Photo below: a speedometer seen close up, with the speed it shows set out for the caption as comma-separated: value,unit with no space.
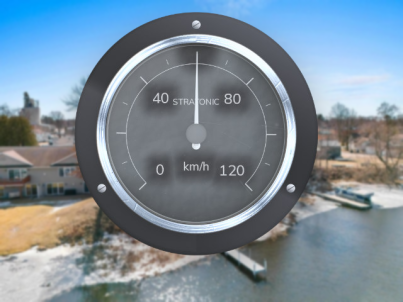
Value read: 60,km/h
